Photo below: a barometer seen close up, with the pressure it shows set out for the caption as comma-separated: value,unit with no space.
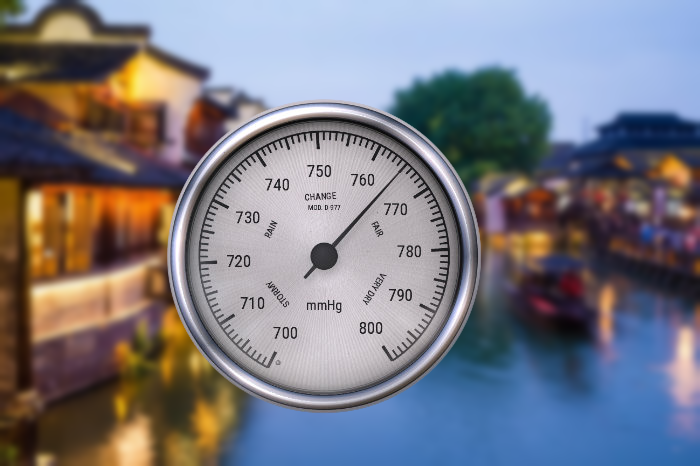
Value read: 765,mmHg
